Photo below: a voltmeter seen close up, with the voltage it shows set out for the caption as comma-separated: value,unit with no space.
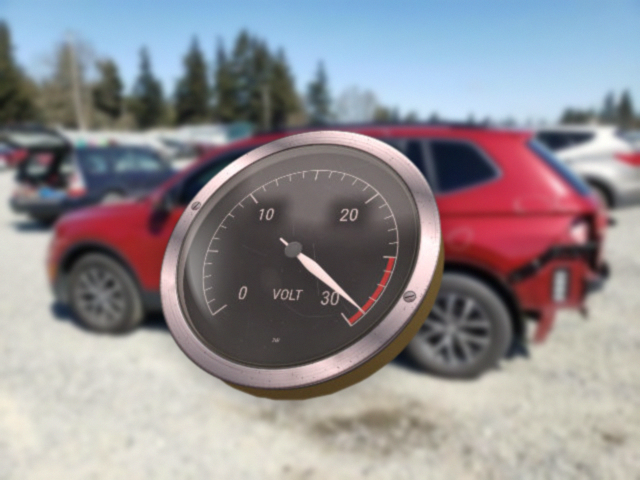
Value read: 29,V
